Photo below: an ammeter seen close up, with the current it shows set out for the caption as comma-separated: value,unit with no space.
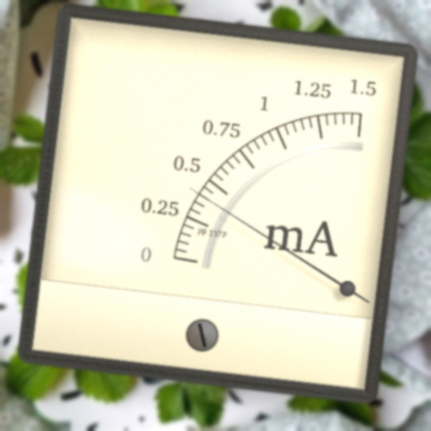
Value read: 0.4,mA
